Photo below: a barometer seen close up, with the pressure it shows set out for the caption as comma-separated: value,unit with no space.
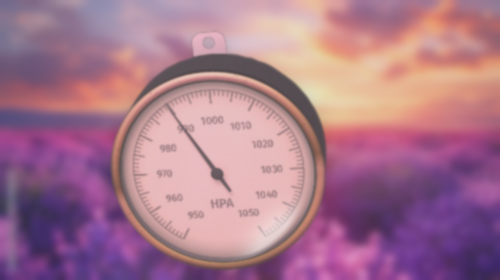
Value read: 990,hPa
